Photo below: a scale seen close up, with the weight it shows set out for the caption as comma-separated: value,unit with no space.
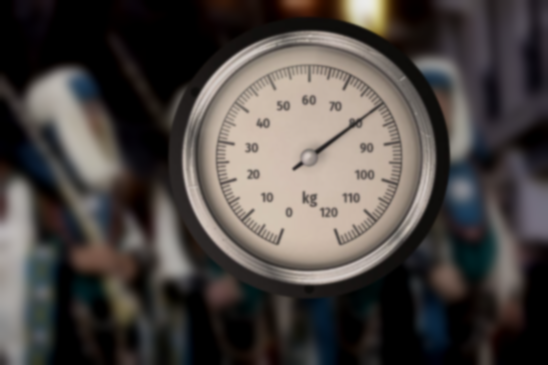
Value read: 80,kg
